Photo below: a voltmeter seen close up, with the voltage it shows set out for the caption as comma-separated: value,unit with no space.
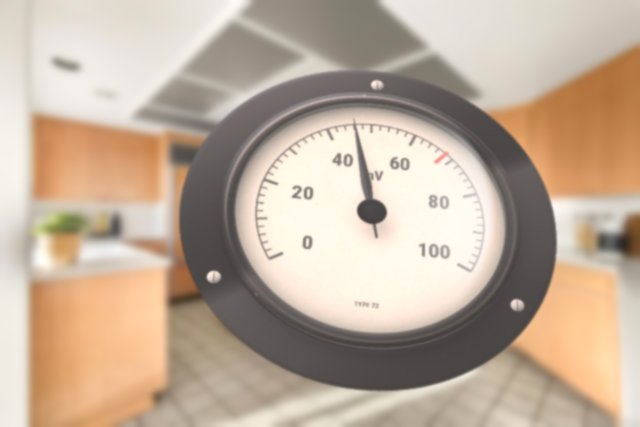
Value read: 46,mV
